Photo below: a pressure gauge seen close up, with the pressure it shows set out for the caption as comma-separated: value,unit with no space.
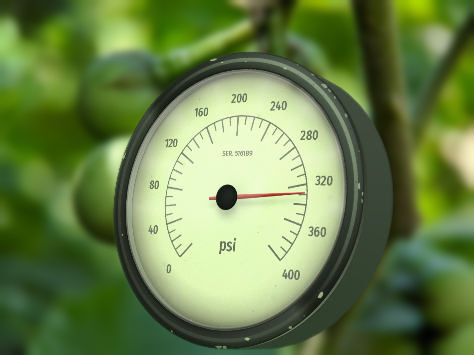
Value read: 330,psi
